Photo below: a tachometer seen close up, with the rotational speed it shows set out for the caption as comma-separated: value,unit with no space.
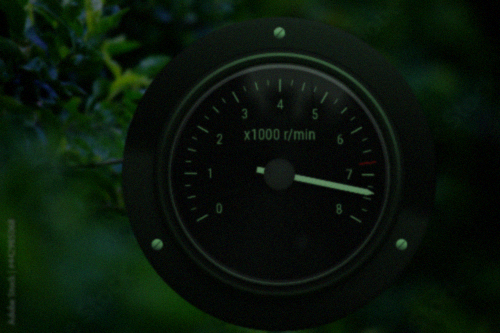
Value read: 7375,rpm
